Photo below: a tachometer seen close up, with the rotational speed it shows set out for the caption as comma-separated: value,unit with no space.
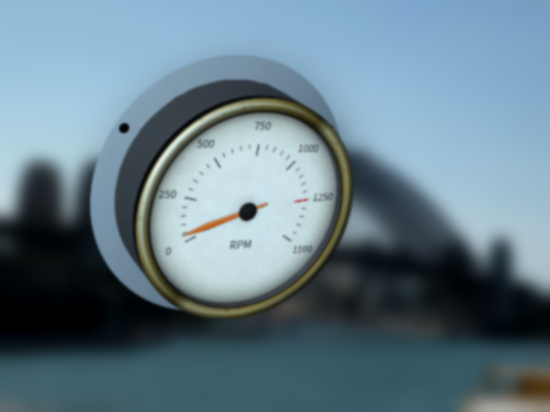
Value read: 50,rpm
